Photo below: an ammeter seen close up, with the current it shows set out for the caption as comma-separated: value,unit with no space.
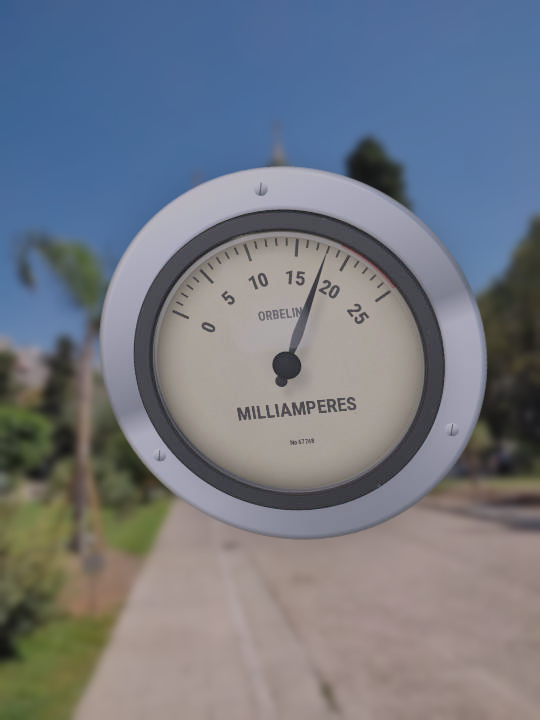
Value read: 18,mA
